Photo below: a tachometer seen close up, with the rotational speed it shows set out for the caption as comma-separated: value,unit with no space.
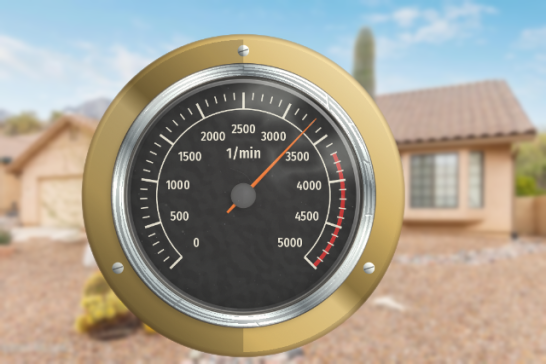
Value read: 3300,rpm
